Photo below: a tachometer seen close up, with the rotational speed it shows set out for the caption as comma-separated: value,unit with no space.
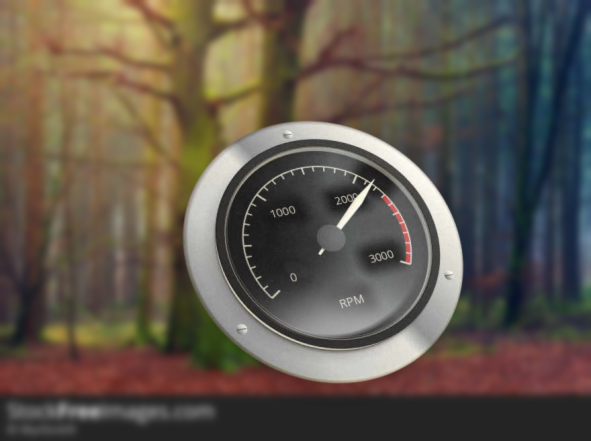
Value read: 2150,rpm
